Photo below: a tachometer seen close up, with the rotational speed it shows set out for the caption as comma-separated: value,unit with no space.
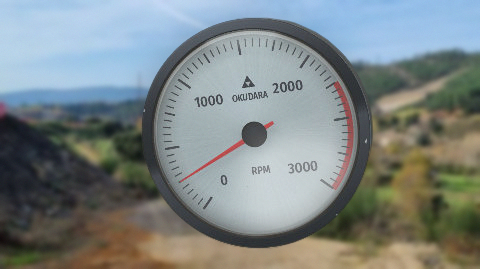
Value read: 250,rpm
